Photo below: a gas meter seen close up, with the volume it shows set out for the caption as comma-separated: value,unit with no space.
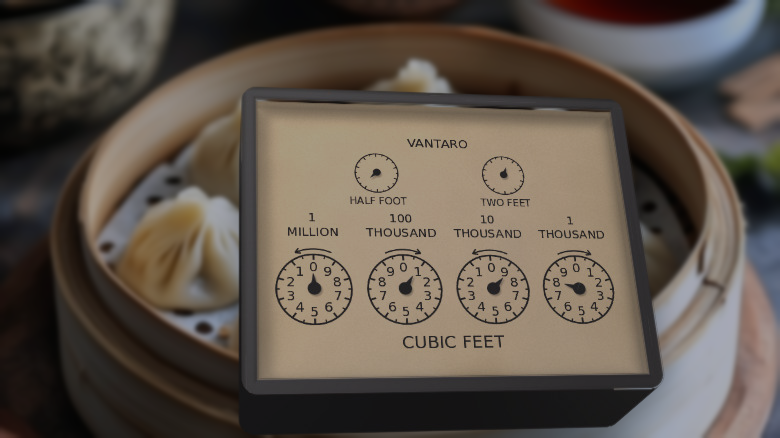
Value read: 8800,ft³
